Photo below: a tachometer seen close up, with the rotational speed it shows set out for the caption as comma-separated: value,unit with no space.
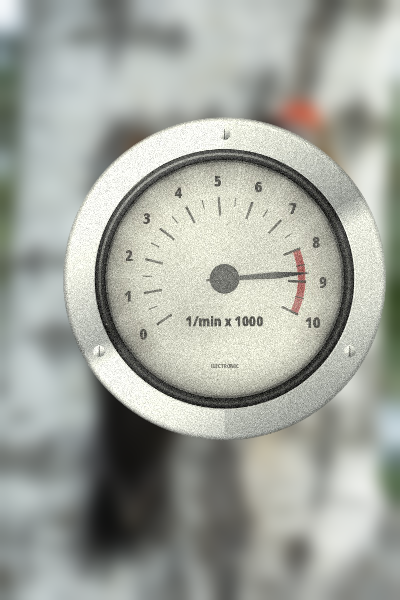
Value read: 8750,rpm
